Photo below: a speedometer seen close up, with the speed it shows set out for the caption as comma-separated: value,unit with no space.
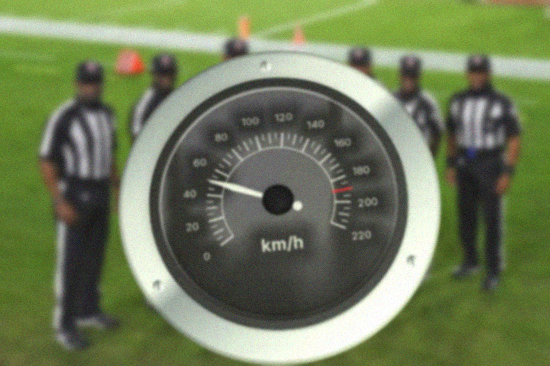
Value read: 50,km/h
